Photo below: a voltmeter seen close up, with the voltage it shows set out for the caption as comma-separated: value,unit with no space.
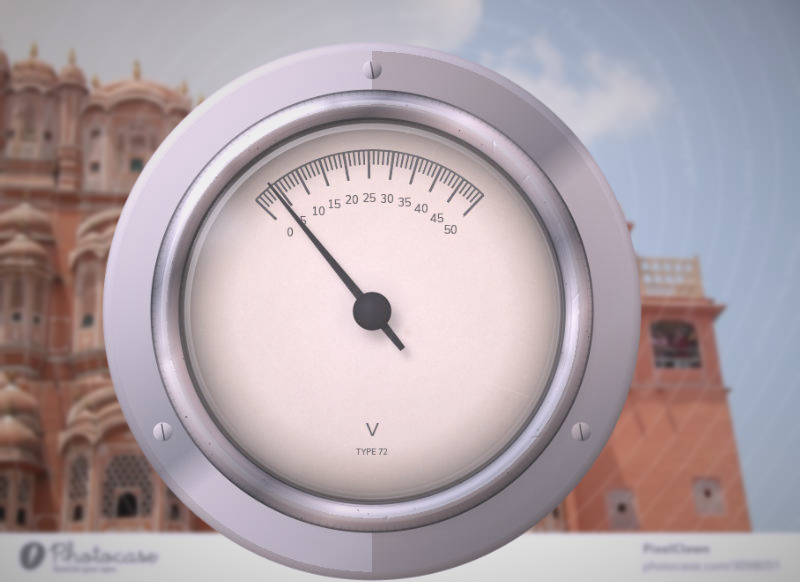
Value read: 4,V
